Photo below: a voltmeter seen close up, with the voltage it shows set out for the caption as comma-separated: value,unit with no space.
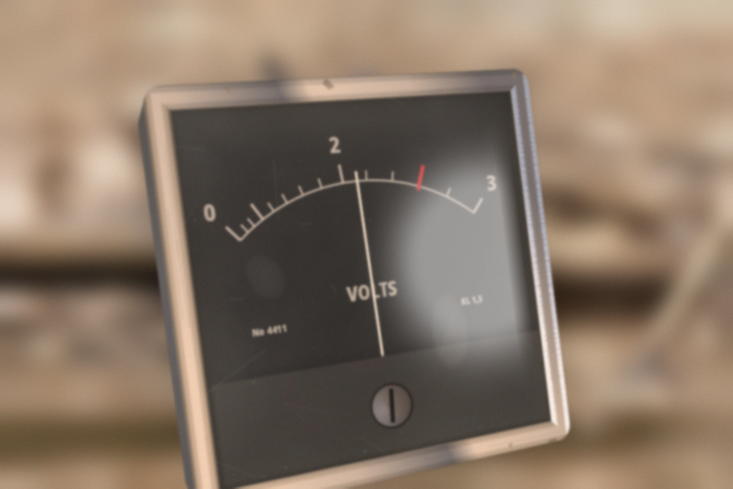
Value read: 2.1,V
